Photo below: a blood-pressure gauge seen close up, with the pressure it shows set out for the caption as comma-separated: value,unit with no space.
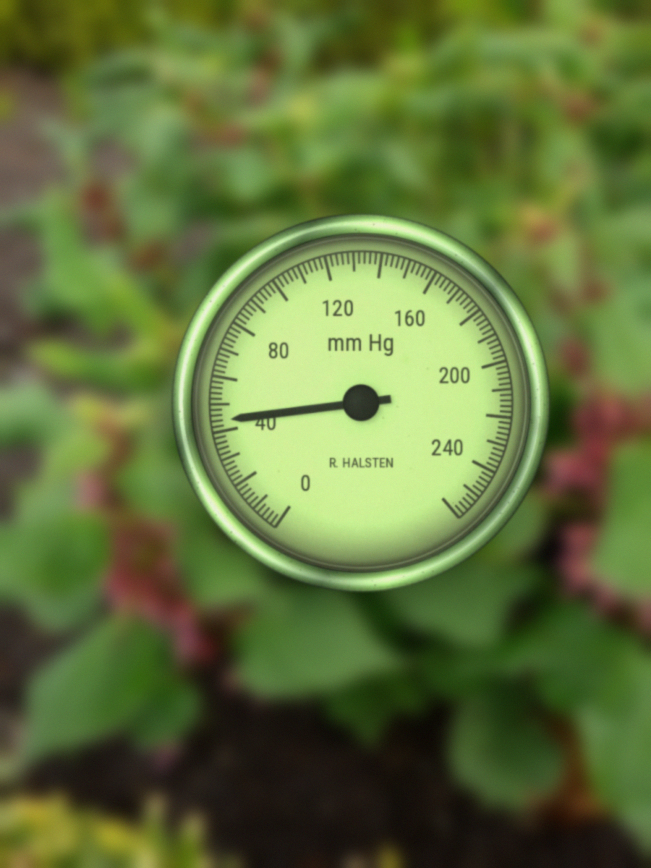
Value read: 44,mmHg
